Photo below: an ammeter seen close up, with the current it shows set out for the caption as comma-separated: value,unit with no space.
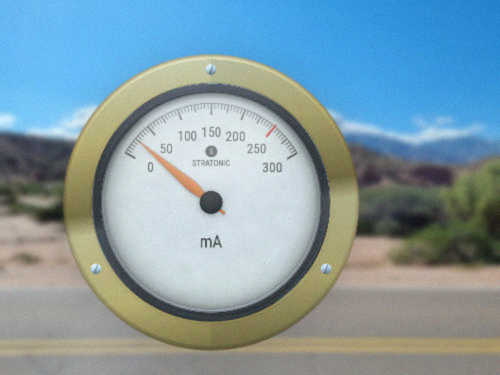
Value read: 25,mA
